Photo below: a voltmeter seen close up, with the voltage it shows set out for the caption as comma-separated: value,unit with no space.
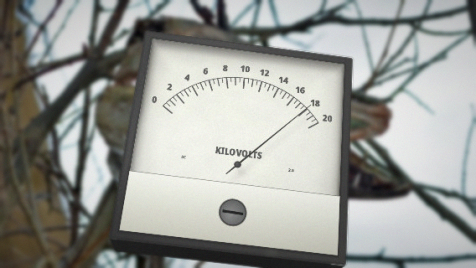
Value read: 18,kV
